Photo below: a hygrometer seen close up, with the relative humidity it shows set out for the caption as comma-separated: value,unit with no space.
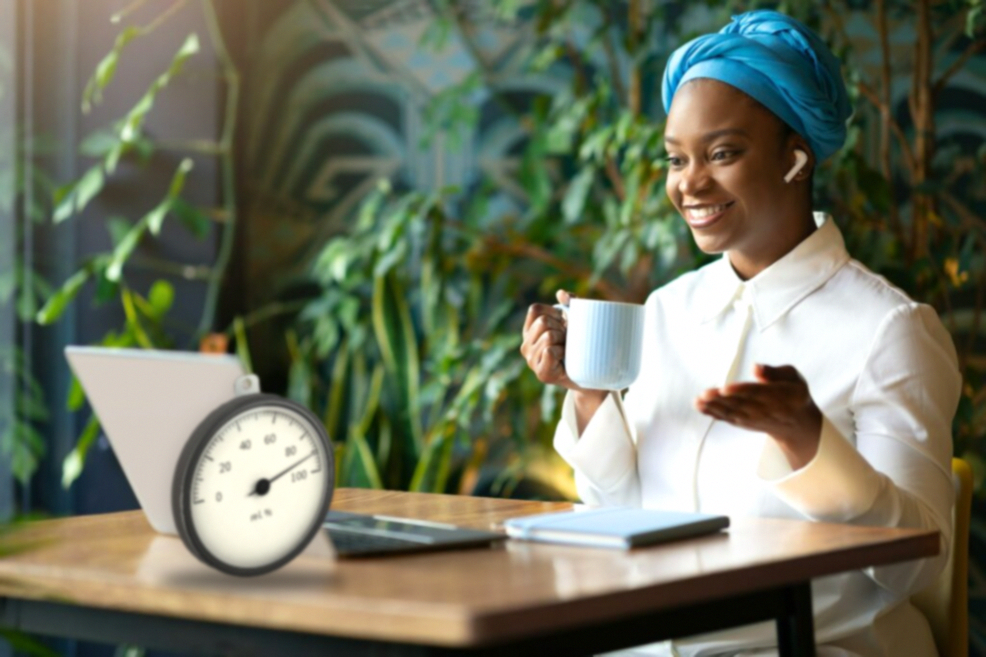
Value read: 90,%
